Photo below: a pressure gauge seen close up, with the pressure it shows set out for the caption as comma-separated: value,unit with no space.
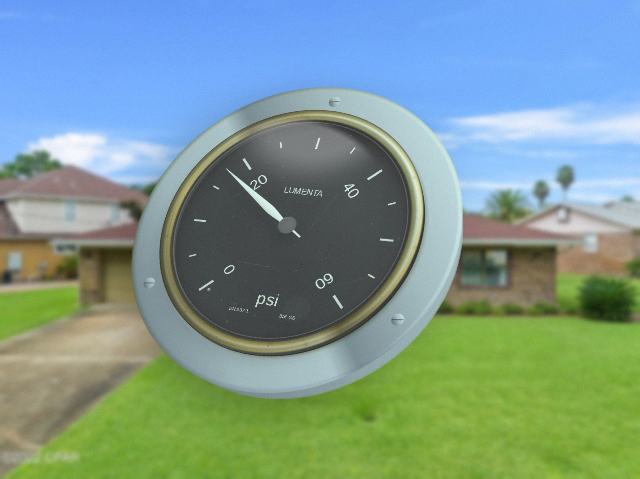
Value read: 17.5,psi
